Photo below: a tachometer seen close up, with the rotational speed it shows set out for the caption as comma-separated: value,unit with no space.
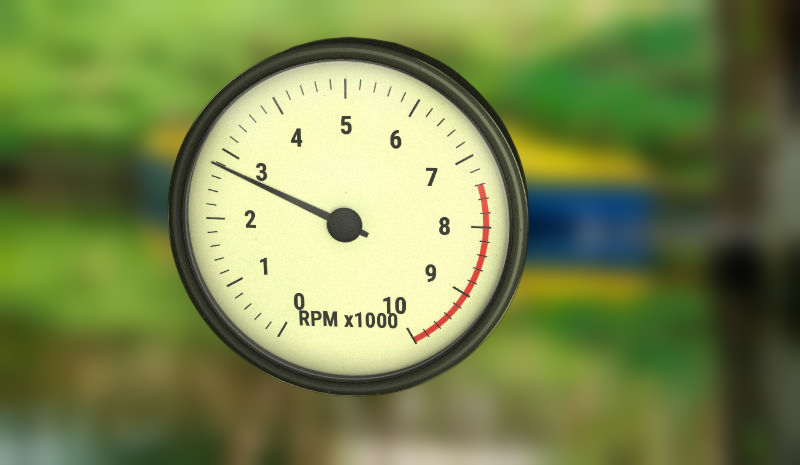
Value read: 2800,rpm
